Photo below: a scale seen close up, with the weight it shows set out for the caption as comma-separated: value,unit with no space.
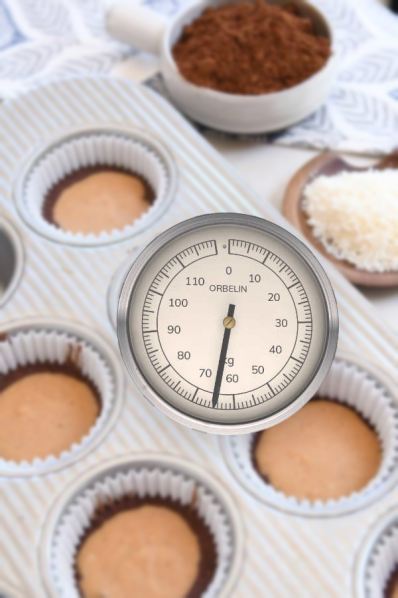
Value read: 65,kg
